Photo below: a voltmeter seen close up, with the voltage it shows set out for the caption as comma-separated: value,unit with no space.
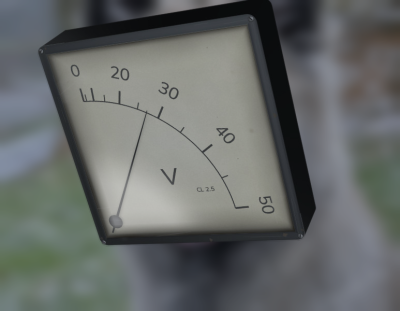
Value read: 27.5,V
